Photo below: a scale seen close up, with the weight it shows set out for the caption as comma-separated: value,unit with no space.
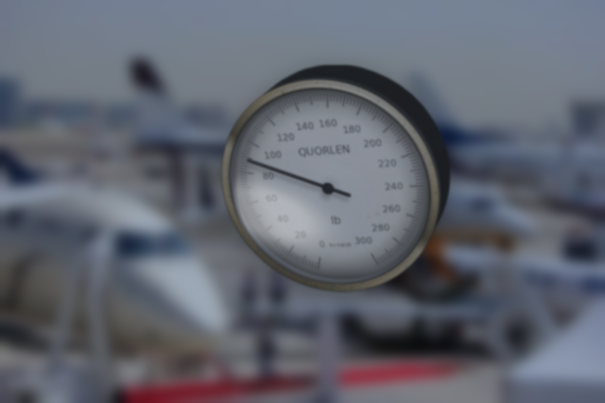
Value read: 90,lb
